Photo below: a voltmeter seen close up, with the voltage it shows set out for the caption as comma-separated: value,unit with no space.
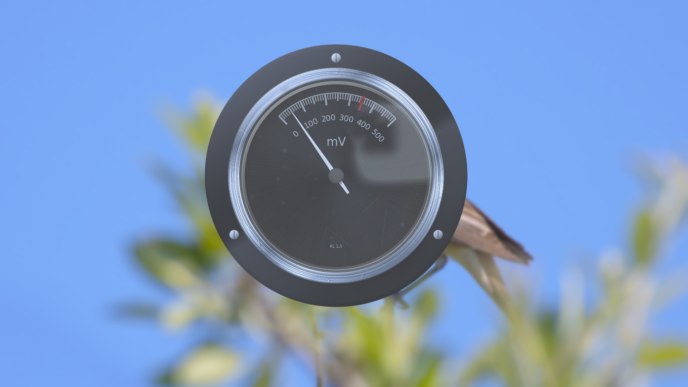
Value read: 50,mV
